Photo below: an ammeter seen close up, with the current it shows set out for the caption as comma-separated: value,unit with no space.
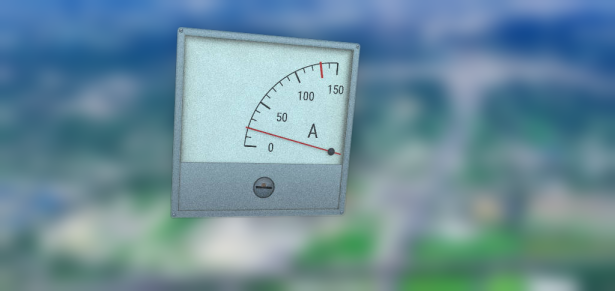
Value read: 20,A
